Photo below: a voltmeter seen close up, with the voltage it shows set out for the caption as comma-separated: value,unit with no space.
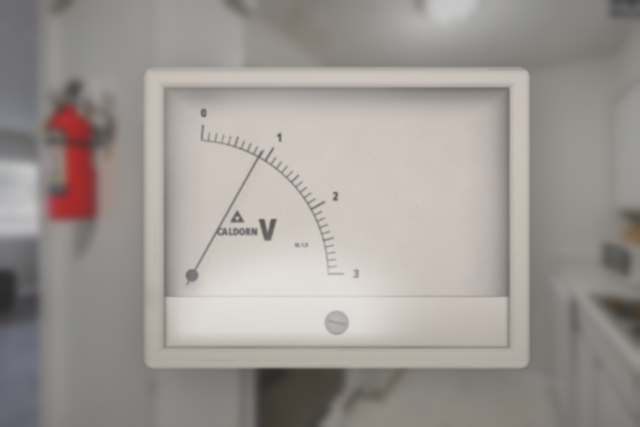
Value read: 0.9,V
